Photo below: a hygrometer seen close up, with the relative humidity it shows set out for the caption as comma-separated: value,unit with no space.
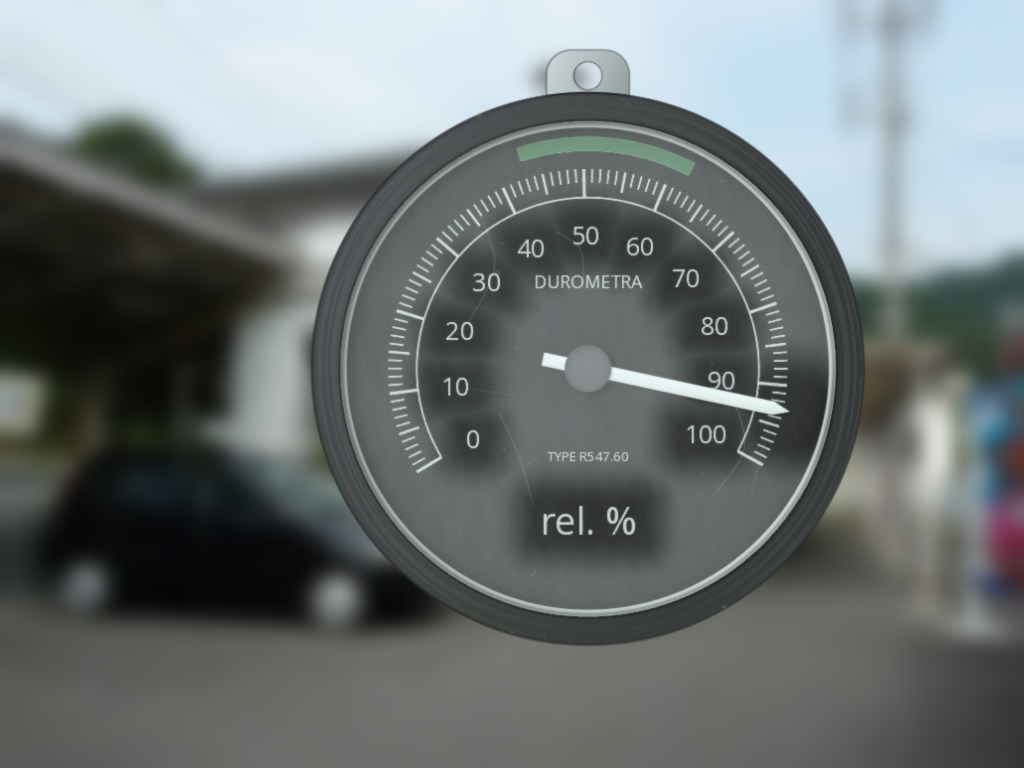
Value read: 93,%
